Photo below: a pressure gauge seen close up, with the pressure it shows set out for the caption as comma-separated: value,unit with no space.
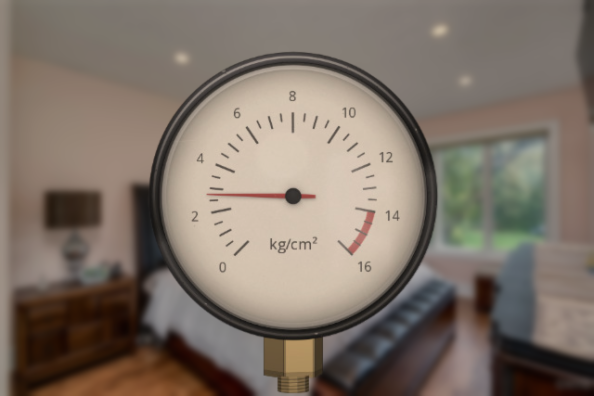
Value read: 2.75,kg/cm²
